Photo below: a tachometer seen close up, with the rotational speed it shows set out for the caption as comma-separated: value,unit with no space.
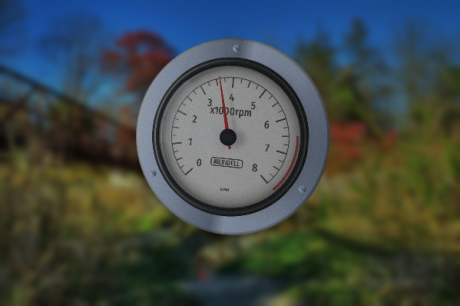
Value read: 3625,rpm
